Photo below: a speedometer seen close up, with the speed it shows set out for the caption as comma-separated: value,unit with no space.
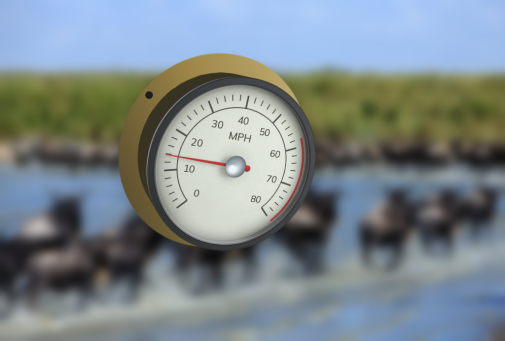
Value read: 14,mph
